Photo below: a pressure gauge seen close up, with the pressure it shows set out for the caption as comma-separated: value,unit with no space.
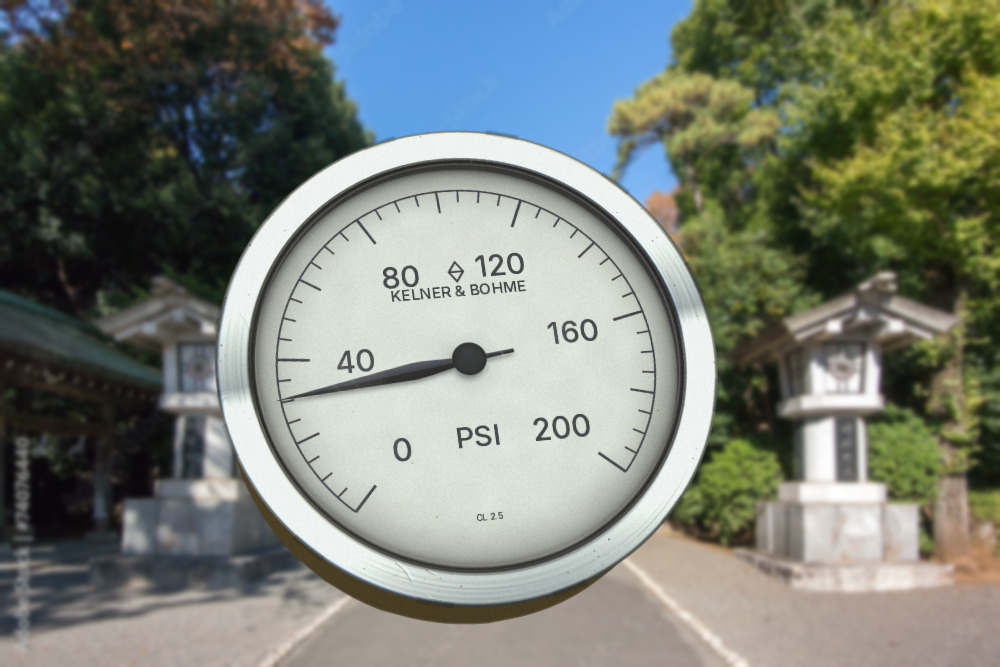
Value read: 30,psi
